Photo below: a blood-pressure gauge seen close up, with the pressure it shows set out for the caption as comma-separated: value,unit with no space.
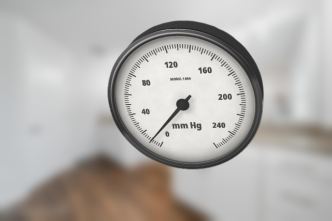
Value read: 10,mmHg
